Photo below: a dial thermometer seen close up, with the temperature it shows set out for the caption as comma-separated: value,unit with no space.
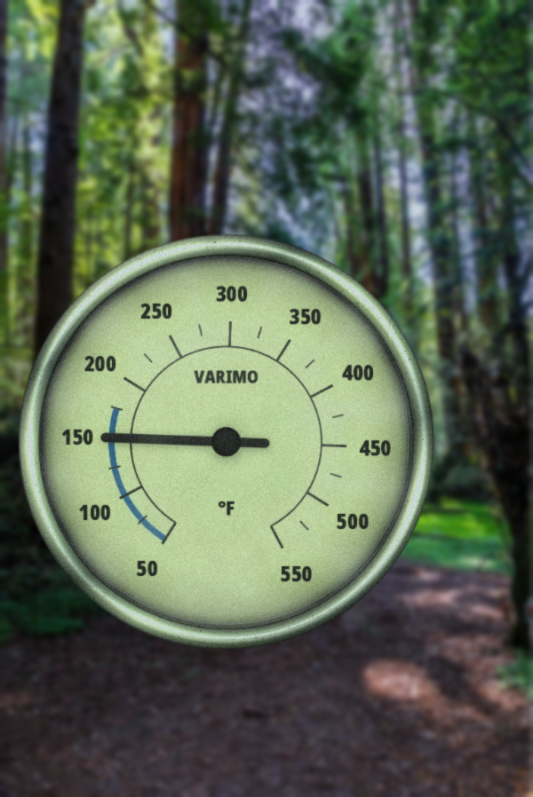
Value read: 150,°F
